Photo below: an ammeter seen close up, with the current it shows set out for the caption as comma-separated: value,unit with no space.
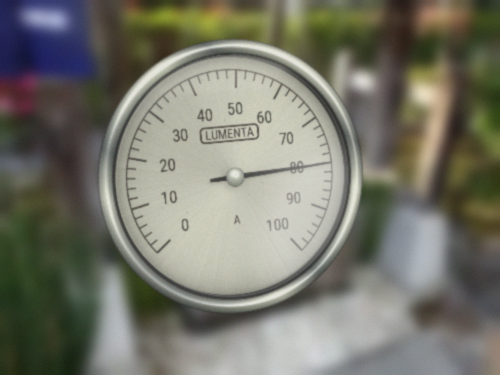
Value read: 80,A
